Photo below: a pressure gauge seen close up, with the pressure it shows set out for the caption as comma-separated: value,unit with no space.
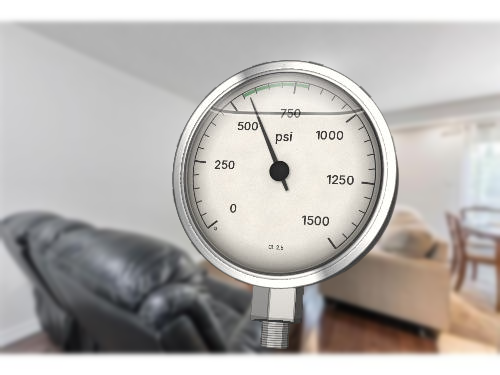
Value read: 575,psi
